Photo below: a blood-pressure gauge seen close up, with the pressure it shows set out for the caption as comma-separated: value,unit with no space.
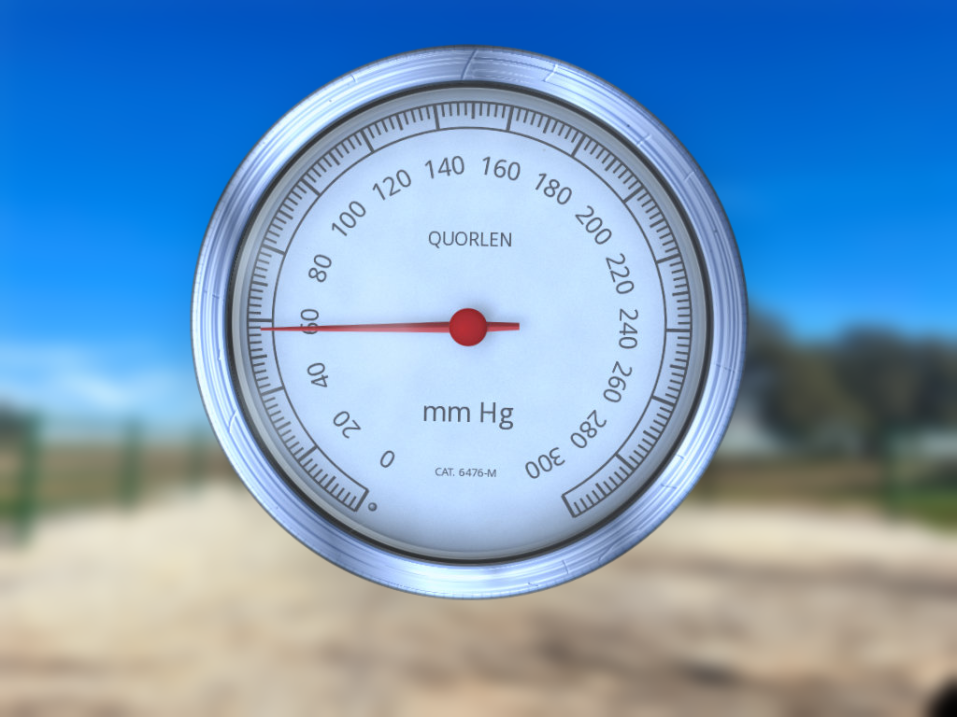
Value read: 58,mmHg
